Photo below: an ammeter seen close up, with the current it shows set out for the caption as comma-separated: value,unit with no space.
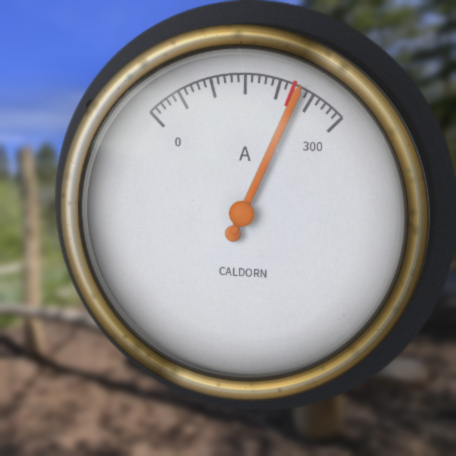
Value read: 230,A
